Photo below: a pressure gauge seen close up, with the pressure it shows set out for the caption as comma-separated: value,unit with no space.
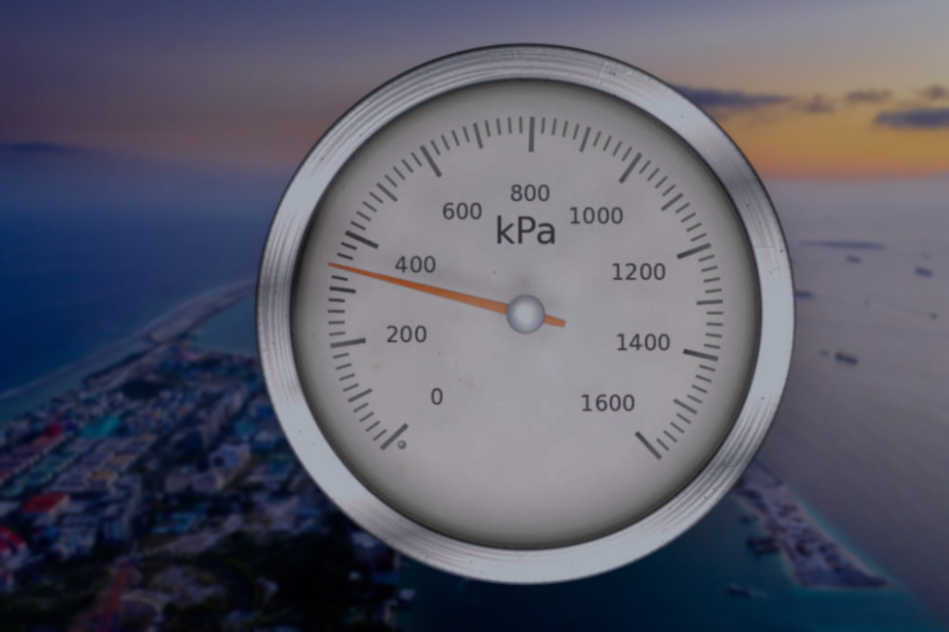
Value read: 340,kPa
